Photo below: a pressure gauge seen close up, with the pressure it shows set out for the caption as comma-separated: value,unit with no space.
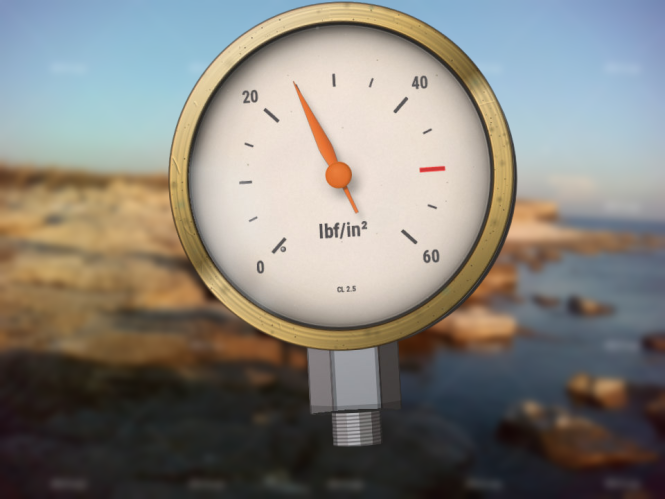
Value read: 25,psi
